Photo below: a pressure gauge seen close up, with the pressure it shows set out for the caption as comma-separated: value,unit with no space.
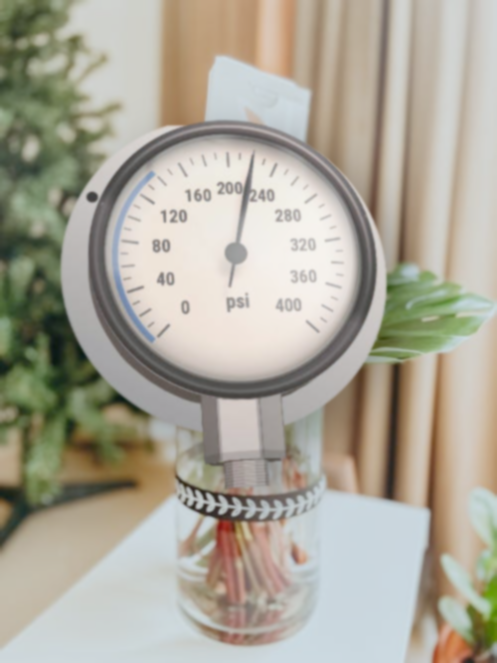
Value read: 220,psi
